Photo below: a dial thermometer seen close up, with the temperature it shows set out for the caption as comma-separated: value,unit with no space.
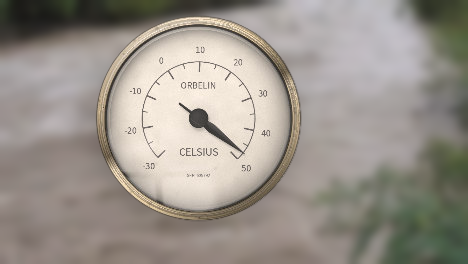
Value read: 47.5,°C
